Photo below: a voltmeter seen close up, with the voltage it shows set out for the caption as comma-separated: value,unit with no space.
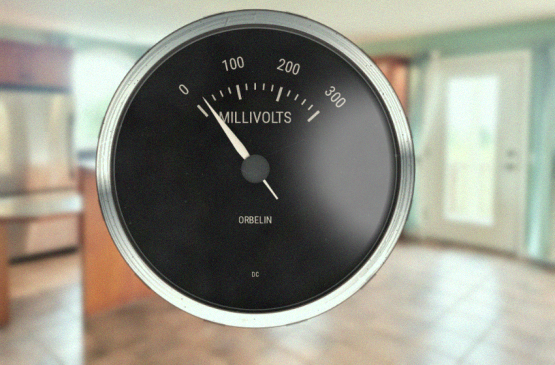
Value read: 20,mV
